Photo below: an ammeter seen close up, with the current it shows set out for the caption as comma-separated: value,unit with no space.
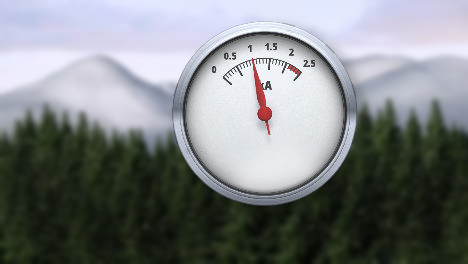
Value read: 1,kA
